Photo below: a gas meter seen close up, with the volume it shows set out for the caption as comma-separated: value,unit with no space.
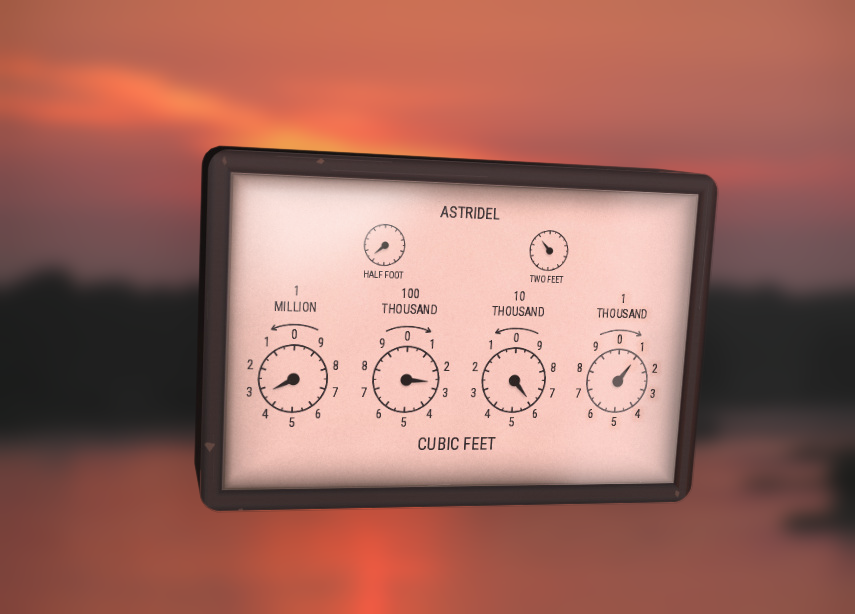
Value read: 326100,ft³
